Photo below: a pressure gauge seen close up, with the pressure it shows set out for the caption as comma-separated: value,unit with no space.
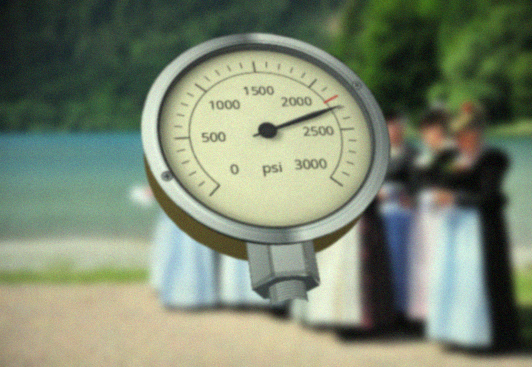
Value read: 2300,psi
